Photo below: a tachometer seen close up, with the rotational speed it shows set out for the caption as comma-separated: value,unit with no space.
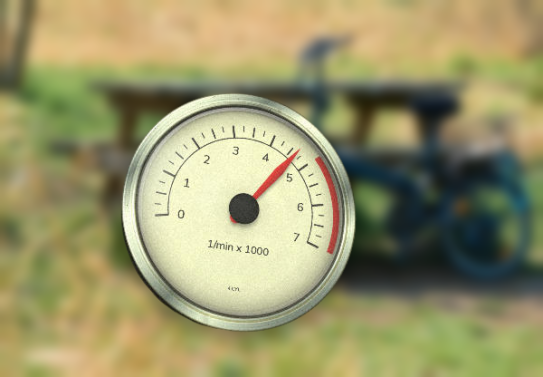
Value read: 4625,rpm
